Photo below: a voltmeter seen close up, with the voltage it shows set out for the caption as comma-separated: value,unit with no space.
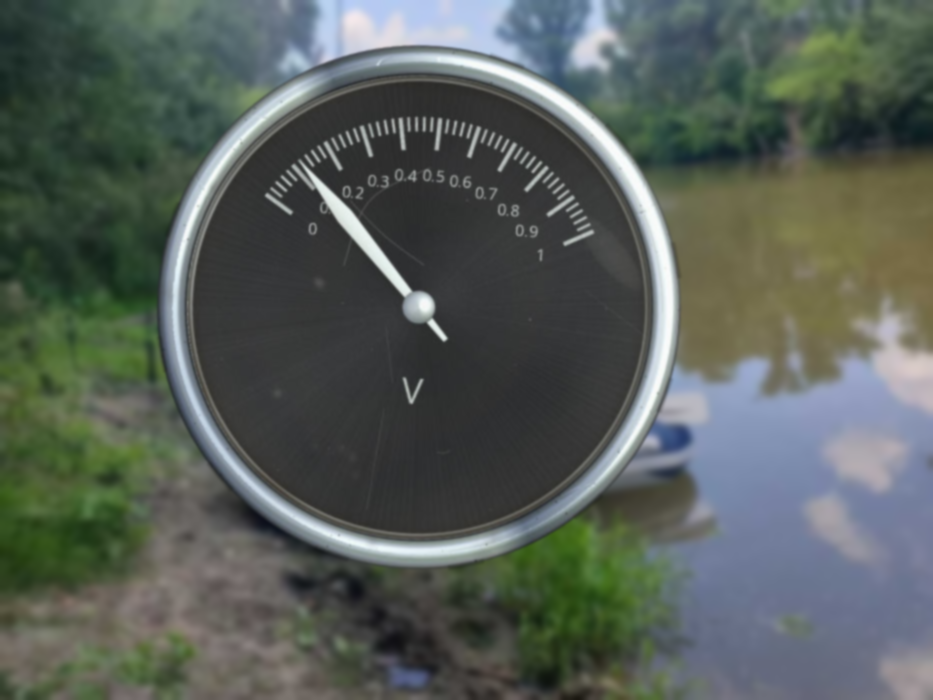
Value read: 0.12,V
